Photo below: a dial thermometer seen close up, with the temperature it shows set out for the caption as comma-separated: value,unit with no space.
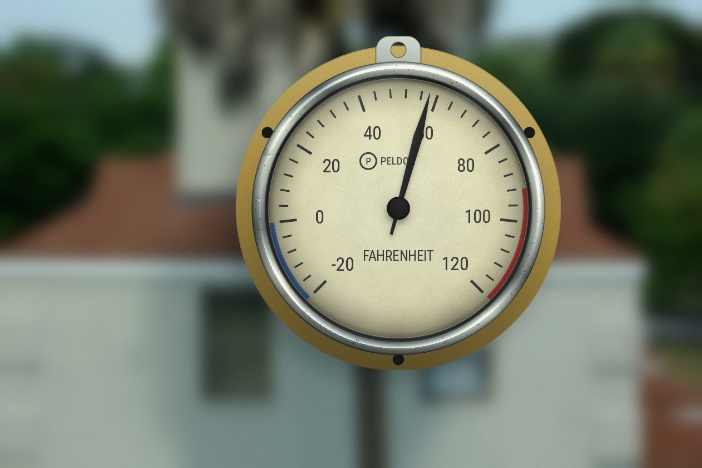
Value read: 58,°F
